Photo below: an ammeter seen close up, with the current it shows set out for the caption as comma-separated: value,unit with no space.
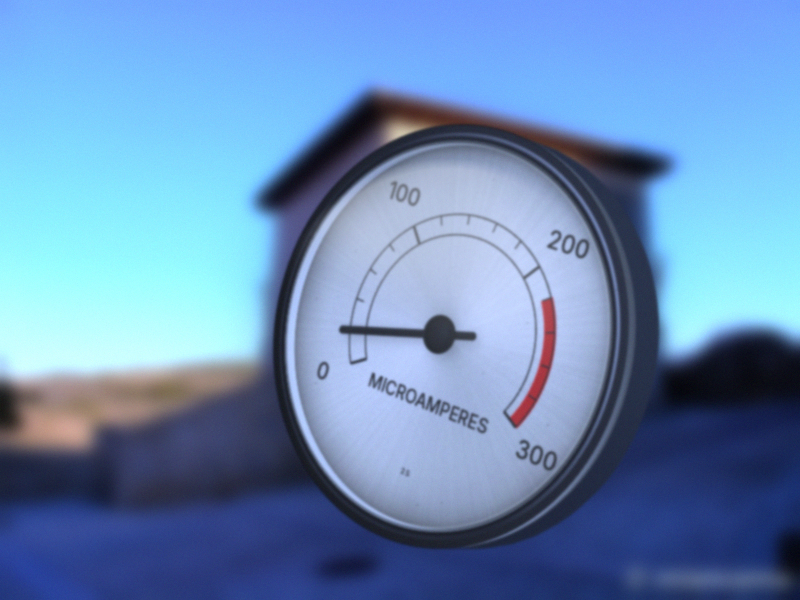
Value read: 20,µA
